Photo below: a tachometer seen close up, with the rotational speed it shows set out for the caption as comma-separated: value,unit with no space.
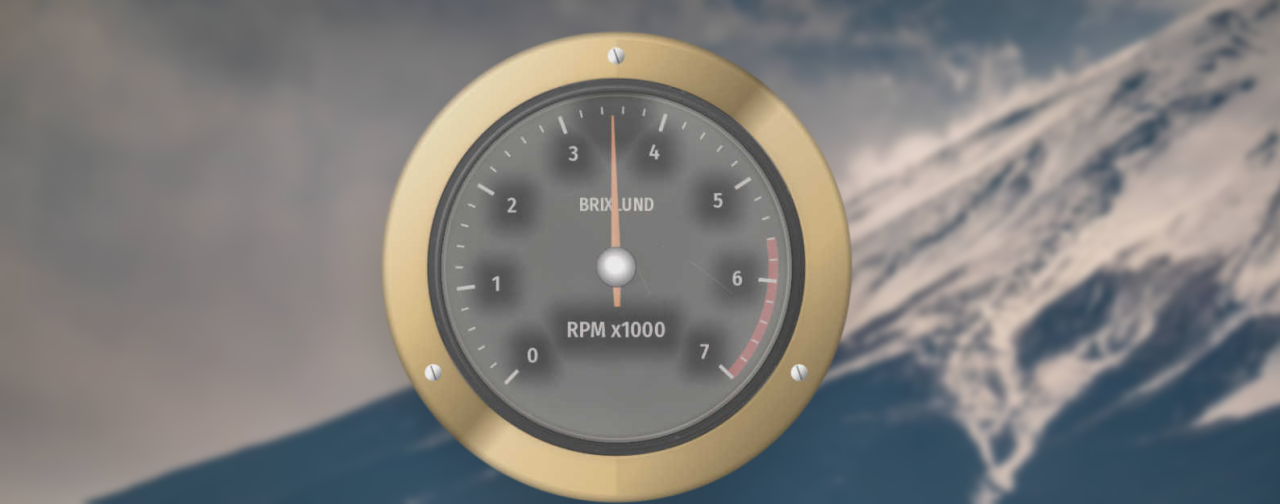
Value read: 3500,rpm
